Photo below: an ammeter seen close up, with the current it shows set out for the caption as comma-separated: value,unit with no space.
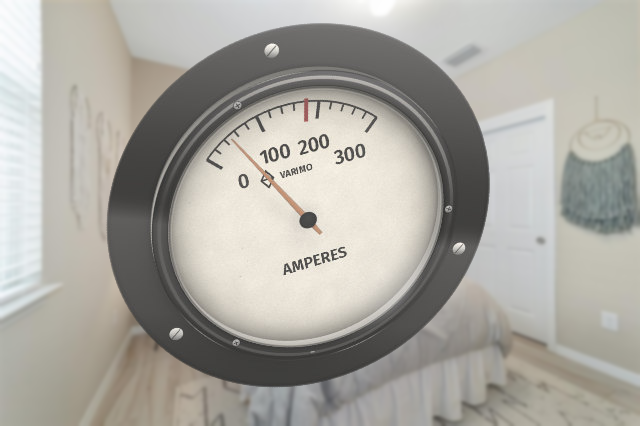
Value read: 50,A
